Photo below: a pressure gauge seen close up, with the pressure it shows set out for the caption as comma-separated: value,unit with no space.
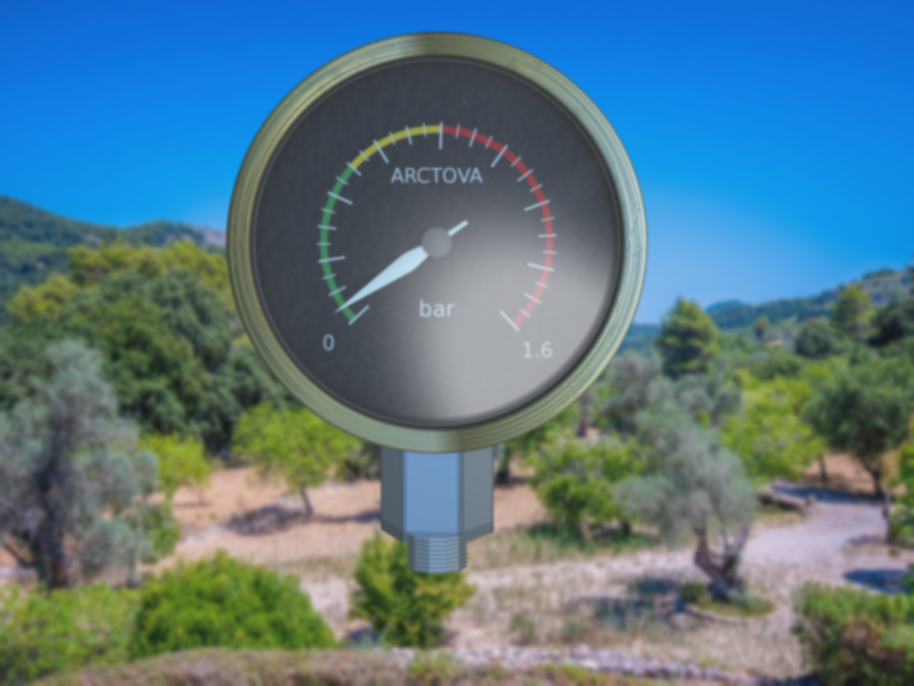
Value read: 0.05,bar
